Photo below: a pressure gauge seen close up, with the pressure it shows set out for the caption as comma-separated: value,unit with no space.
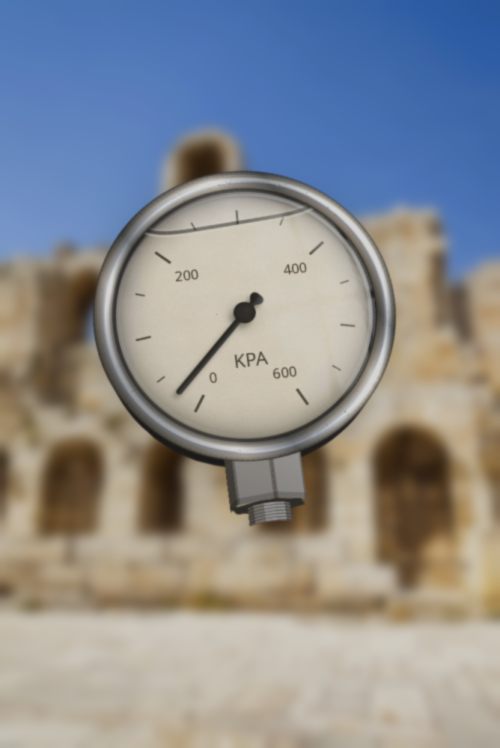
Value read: 25,kPa
